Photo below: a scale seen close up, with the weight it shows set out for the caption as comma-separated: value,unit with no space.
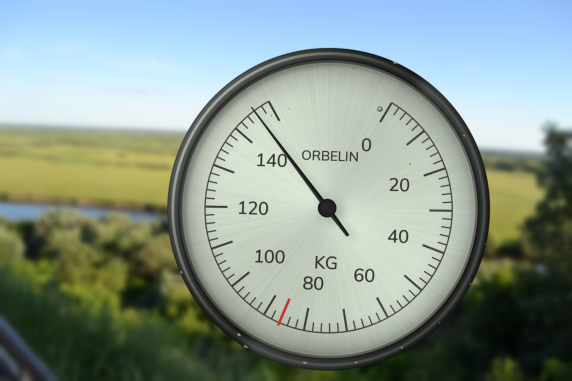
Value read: 146,kg
